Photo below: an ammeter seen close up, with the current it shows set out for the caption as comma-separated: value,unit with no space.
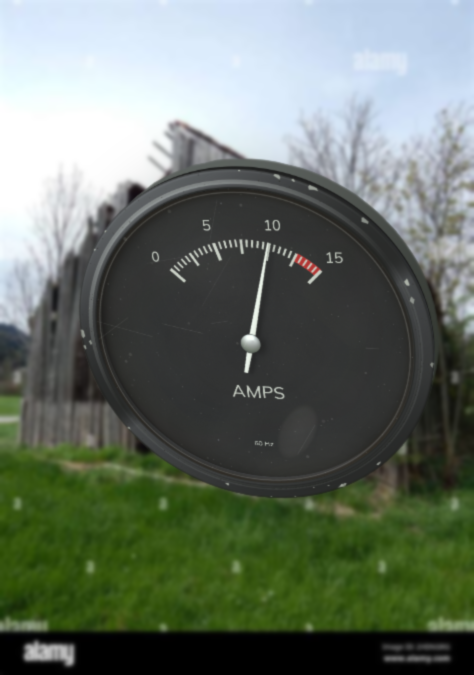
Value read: 10,A
